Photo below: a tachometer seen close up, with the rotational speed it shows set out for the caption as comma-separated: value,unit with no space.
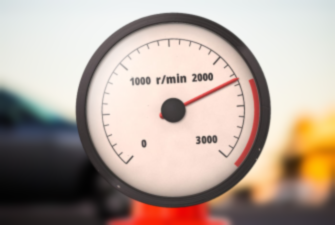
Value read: 2250,rpm
